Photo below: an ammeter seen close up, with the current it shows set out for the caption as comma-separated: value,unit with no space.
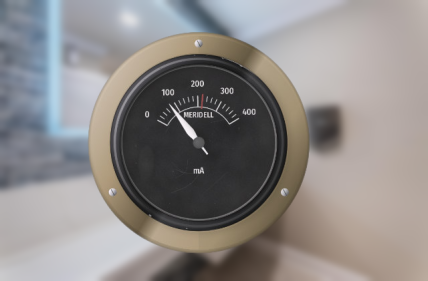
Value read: 80,mA
